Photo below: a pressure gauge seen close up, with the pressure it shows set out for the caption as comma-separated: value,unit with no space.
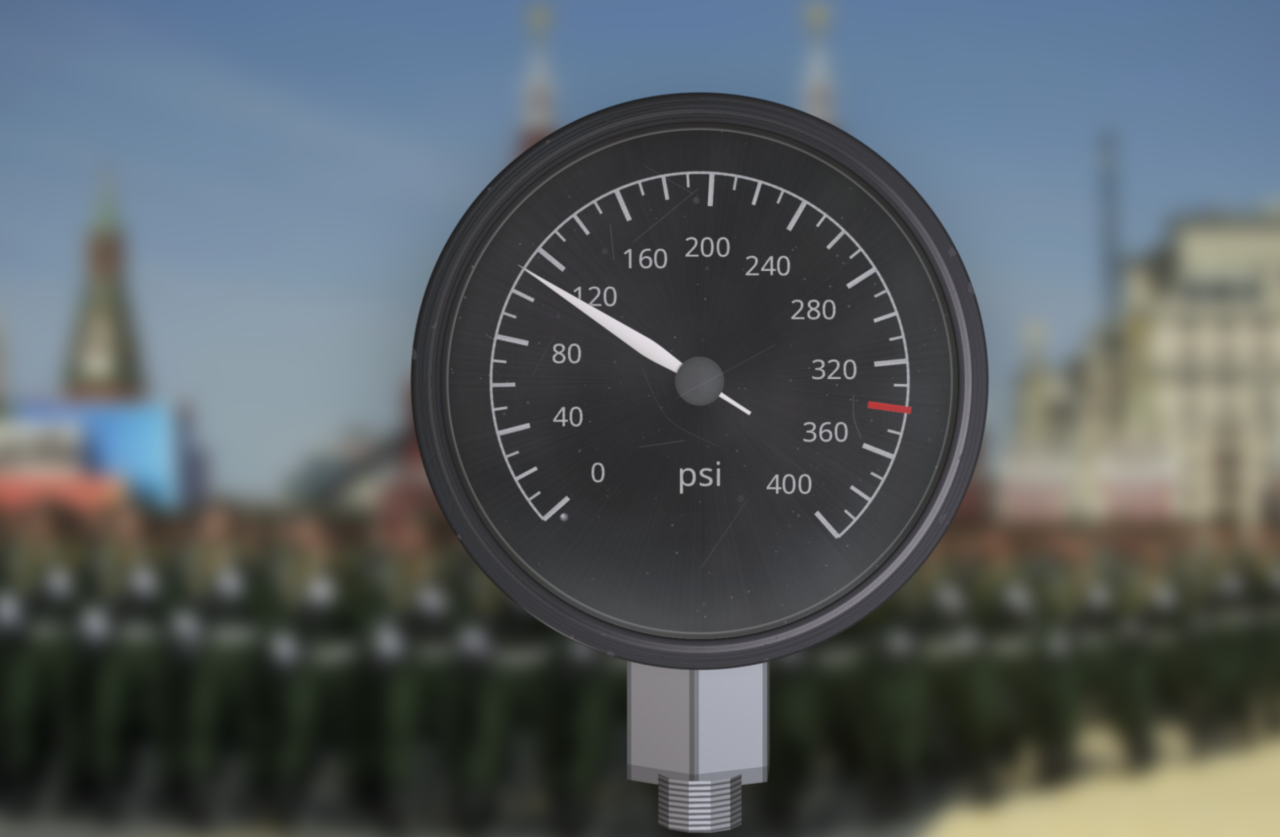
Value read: 110,psi
